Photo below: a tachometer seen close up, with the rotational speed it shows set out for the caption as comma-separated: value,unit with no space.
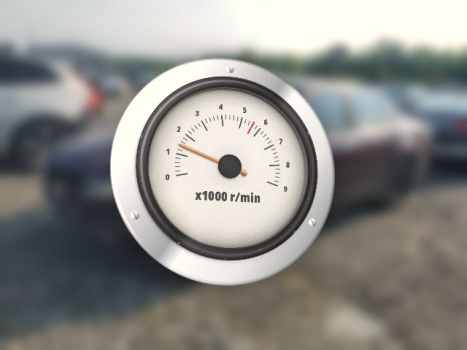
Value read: 1400,rpm
